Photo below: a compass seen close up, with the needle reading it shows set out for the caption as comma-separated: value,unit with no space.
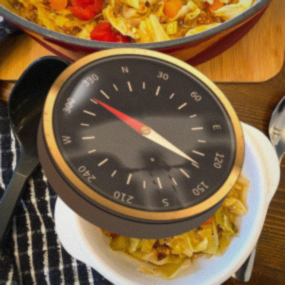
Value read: 315,°
